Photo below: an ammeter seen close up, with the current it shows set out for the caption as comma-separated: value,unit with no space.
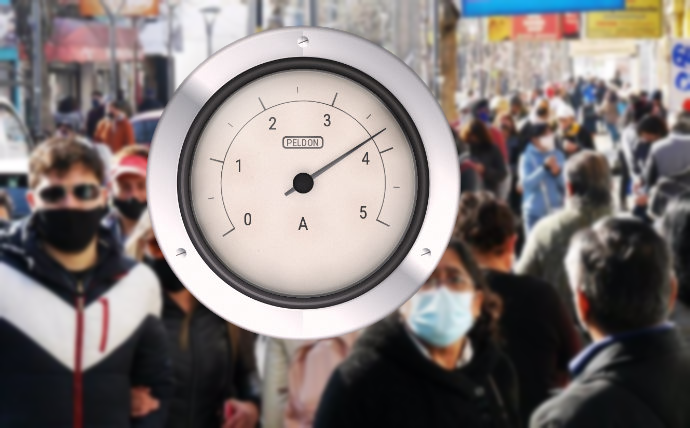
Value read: 3.75,A
